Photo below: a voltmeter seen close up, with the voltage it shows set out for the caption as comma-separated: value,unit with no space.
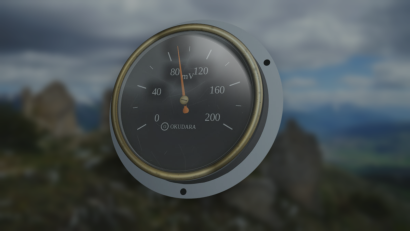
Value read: 90,mV
